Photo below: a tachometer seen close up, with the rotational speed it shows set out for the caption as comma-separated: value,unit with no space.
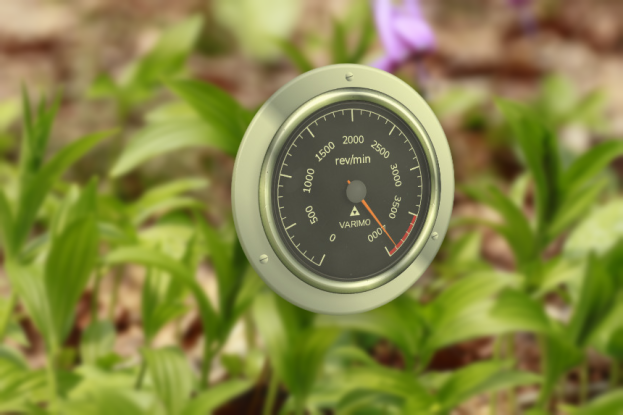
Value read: 3900,rpm
